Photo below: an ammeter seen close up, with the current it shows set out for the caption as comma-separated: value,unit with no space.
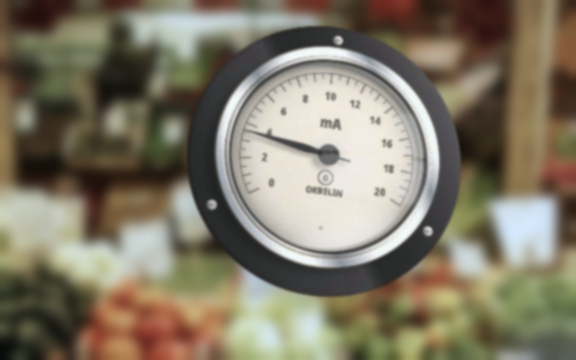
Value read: 3.5,mA
